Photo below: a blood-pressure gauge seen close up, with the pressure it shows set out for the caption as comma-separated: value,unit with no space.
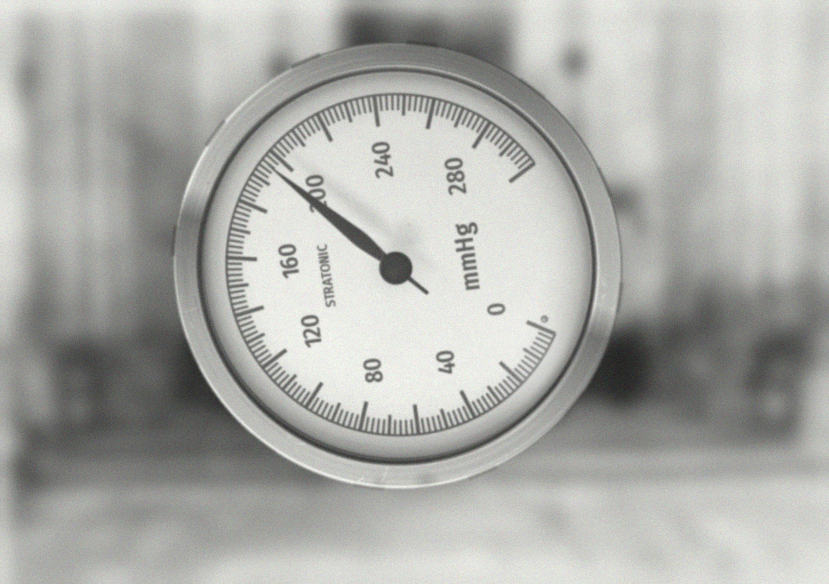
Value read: 196,mmHg
